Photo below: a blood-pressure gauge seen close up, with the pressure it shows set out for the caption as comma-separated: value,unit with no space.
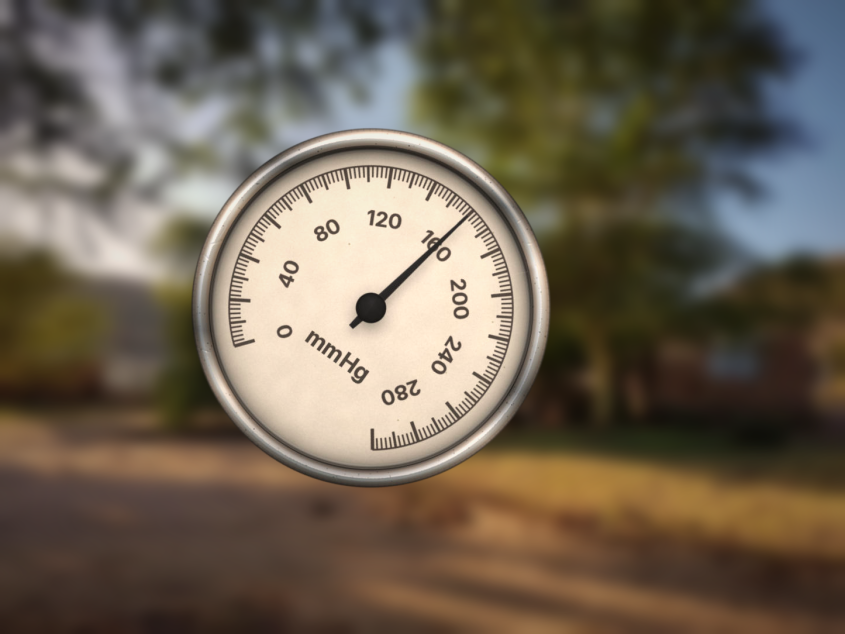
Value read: 160,mmHg
